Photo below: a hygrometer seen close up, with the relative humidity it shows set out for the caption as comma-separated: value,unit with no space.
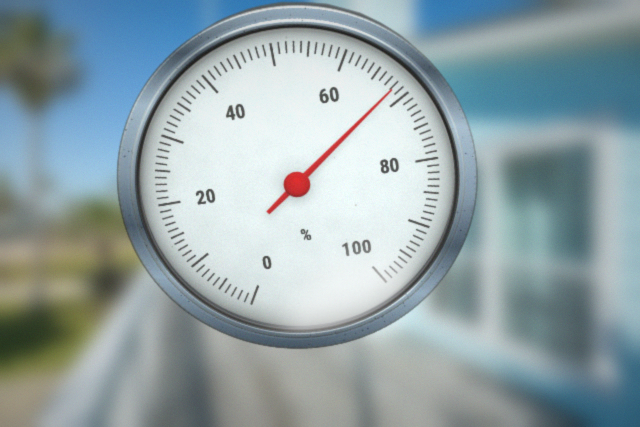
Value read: 68,%
